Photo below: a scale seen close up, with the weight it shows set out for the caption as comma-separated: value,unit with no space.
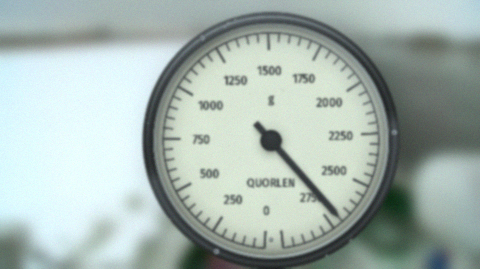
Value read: 2700,g
